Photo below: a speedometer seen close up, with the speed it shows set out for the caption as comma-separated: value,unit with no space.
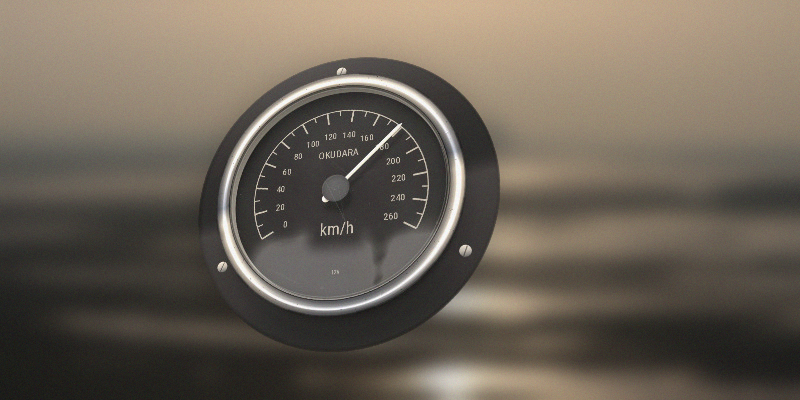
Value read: 180,km/h
